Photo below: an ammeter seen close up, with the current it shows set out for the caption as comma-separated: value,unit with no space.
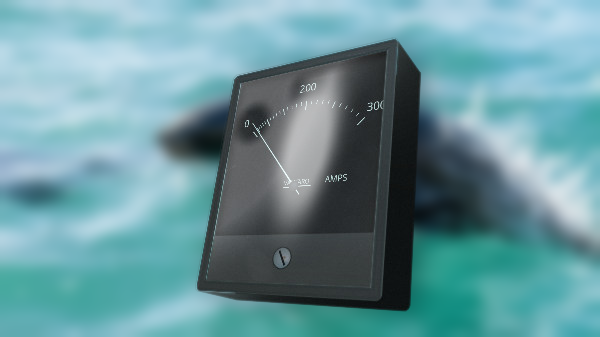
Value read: 50,A
